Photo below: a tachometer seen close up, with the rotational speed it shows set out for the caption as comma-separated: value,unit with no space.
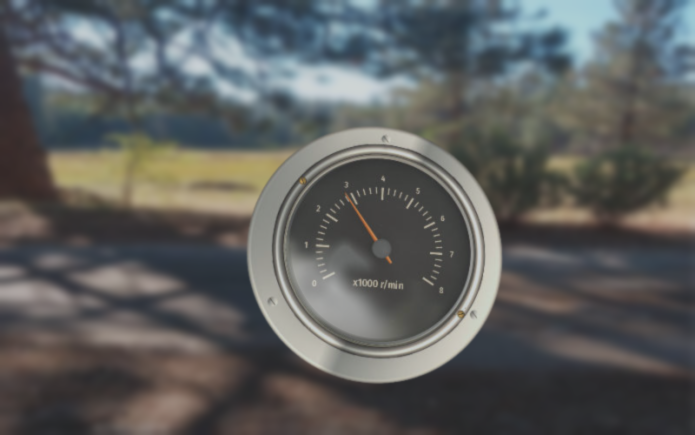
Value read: 2800,rpm
